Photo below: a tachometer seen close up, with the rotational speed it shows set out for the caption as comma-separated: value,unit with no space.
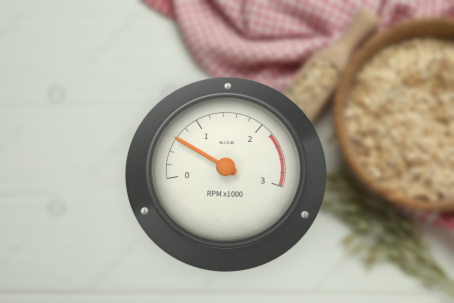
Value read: 600,rpm
